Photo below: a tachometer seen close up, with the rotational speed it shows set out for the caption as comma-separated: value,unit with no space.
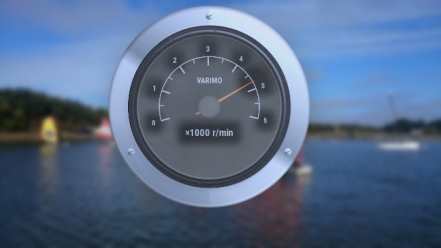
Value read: 4750,rpm
